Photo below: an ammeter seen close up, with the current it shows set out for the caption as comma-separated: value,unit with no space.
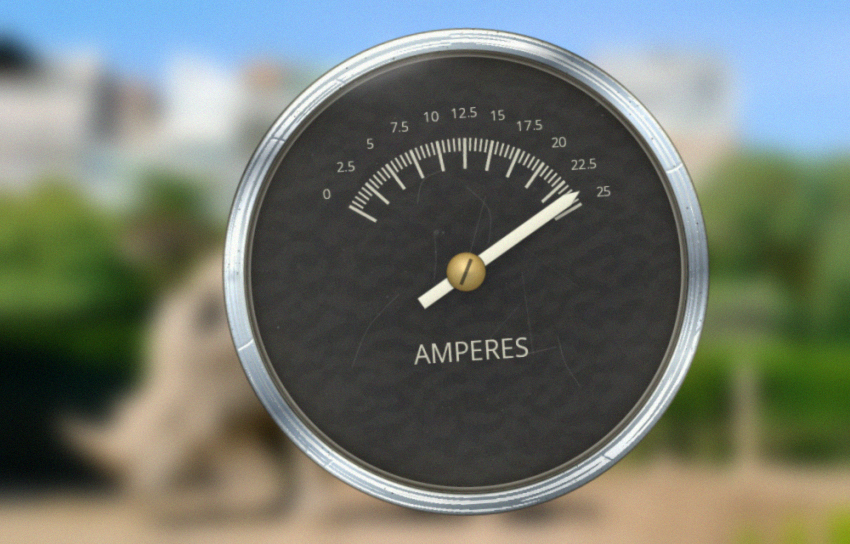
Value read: 24,A
